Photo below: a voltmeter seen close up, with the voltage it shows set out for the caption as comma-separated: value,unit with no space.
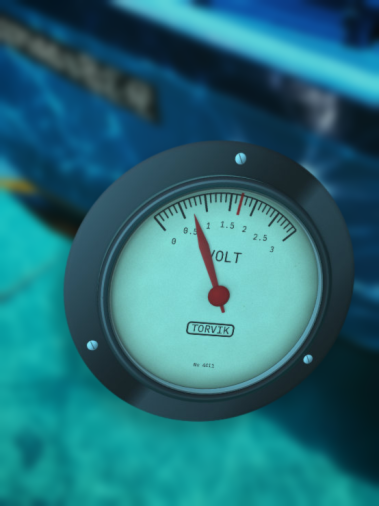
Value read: 0.7,V
